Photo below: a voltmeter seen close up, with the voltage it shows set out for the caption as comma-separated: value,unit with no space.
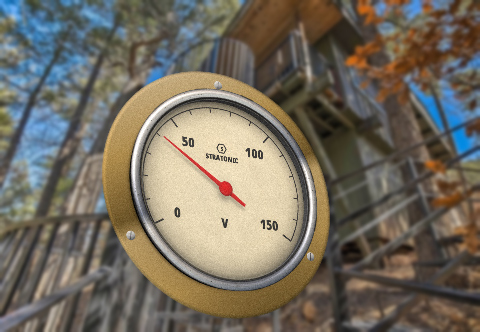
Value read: 40,V
